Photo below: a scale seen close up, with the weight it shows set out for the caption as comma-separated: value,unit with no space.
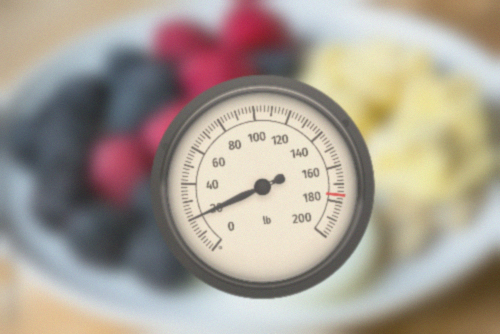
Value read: 20,lb
